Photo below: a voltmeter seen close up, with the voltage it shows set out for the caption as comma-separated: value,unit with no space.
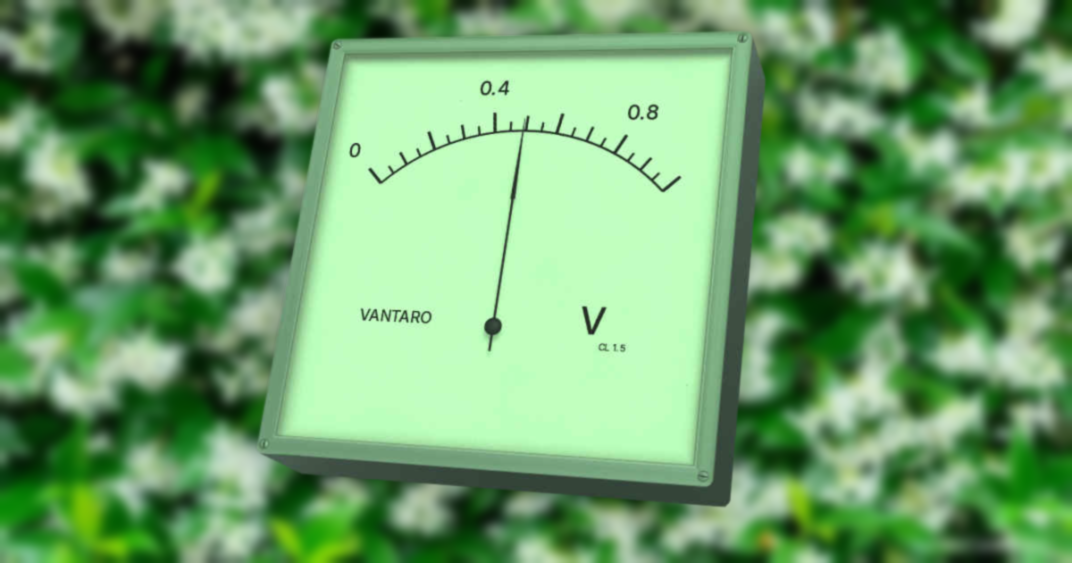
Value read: 0.5,V
